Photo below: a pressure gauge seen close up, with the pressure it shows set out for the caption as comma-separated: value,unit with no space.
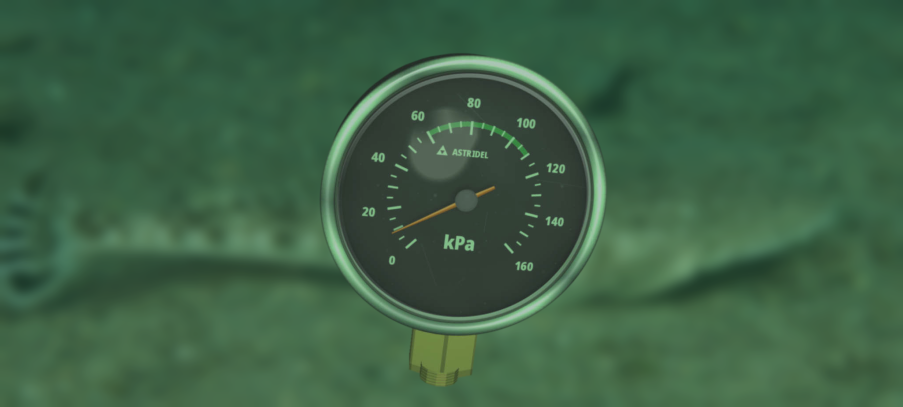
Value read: 10,kPa
